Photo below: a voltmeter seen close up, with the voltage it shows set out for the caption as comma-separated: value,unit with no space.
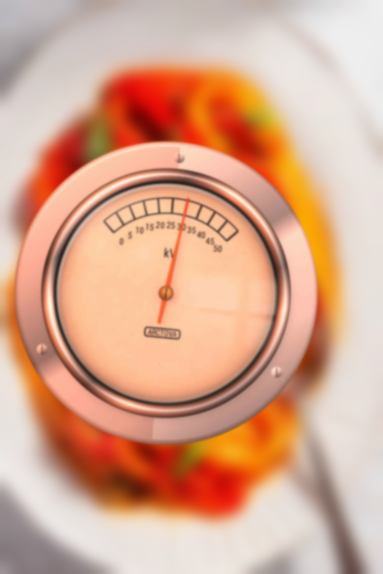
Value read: 30,kV
